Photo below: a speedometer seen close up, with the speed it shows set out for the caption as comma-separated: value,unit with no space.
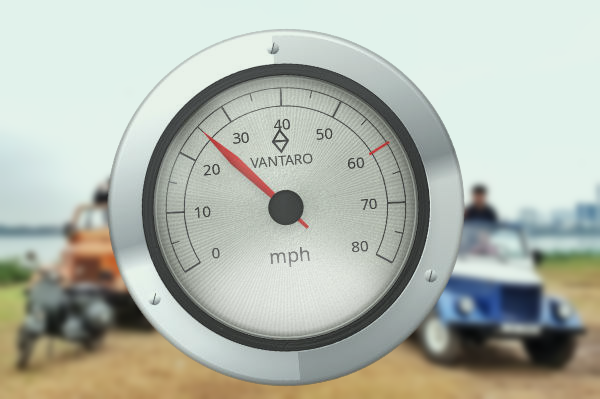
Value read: 25,mph
